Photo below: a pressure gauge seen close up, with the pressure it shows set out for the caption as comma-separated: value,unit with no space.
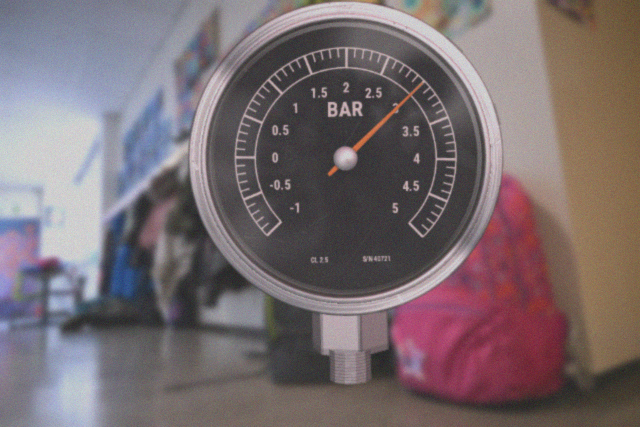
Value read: 3,bar
